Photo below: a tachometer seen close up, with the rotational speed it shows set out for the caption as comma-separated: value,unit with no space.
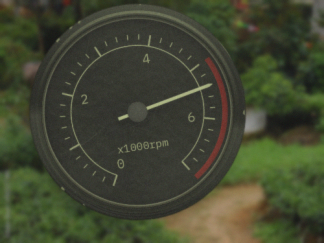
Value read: 5400,rpm
